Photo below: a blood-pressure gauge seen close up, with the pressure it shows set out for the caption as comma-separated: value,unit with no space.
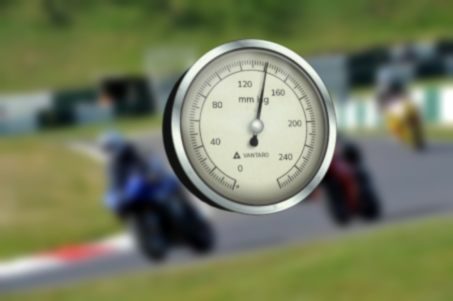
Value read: 140,mmHg
